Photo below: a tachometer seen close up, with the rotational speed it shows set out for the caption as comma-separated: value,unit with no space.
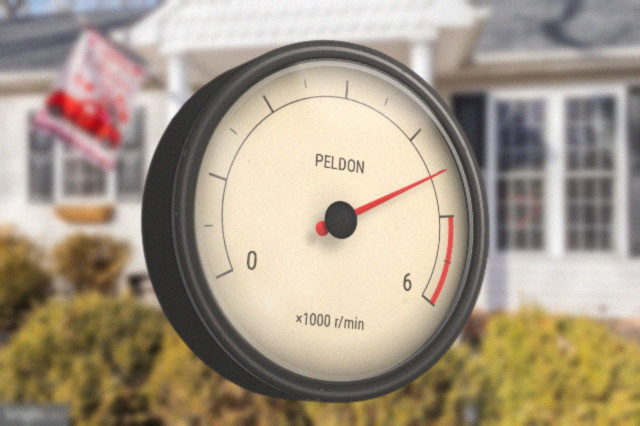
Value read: 4500,rpm
